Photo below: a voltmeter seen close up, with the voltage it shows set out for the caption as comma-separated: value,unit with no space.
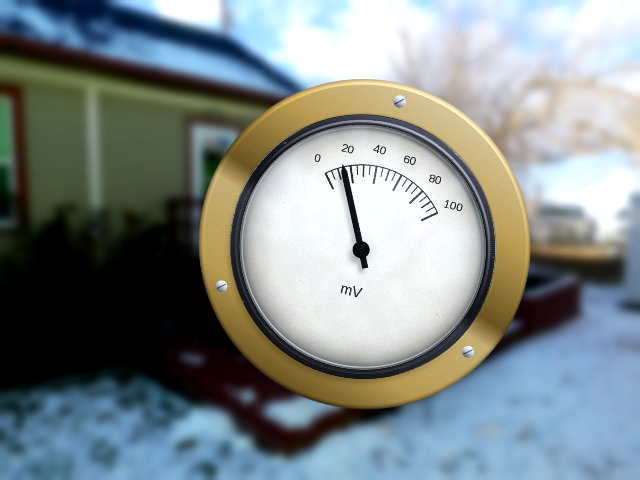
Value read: 15,mV
